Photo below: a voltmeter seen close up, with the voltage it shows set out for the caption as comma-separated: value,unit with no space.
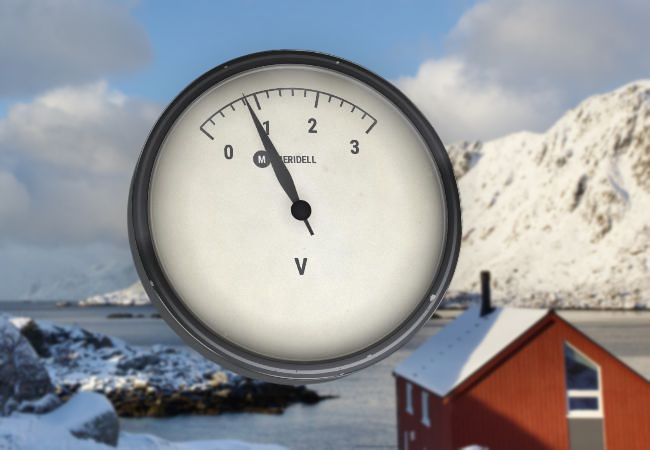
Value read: 0.8,V
